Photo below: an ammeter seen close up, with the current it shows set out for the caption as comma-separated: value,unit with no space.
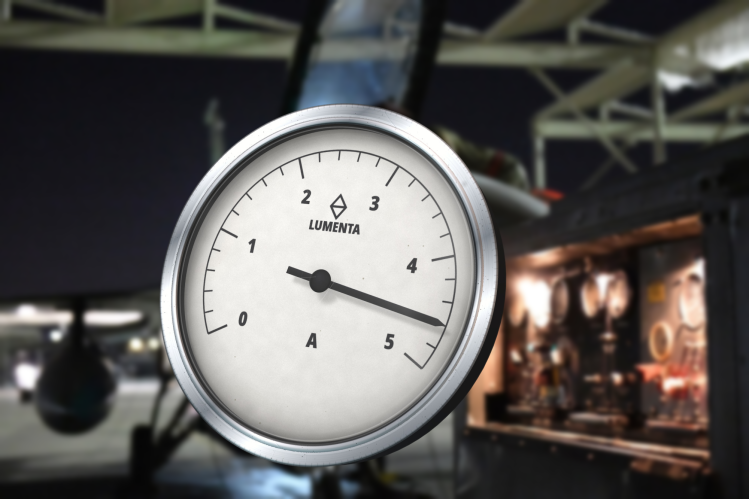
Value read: 4.6,A
